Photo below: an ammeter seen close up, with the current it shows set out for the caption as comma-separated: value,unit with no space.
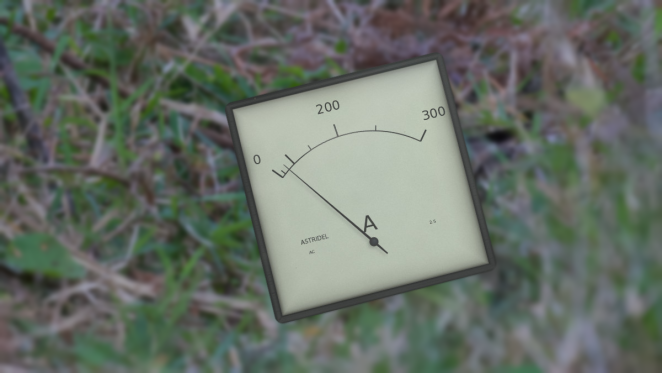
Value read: 75,A
